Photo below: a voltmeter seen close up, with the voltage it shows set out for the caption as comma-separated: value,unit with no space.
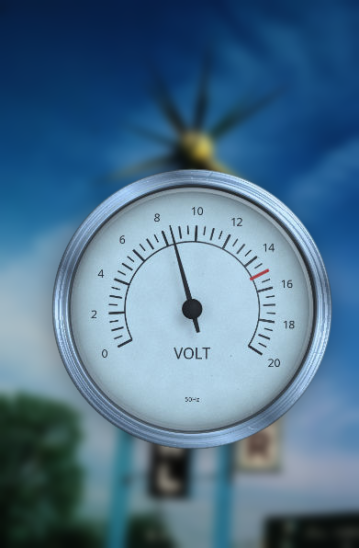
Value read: 8.5,V
